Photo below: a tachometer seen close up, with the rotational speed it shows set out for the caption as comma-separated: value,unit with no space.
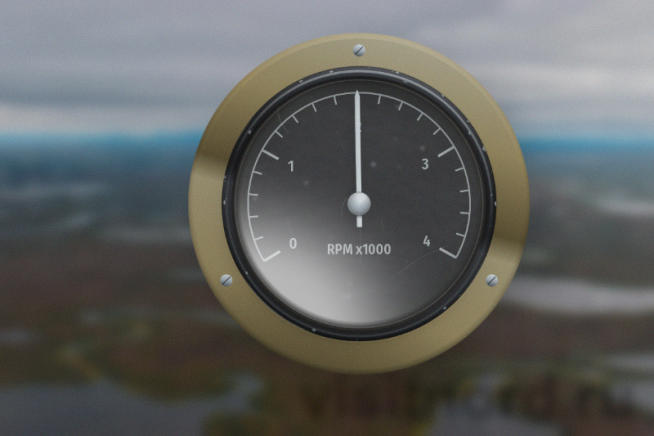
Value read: 2000,rpm
